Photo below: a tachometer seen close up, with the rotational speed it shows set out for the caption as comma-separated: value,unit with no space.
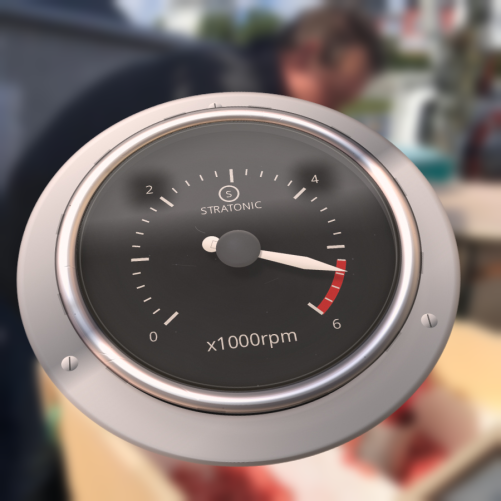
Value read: 5400,rpm
